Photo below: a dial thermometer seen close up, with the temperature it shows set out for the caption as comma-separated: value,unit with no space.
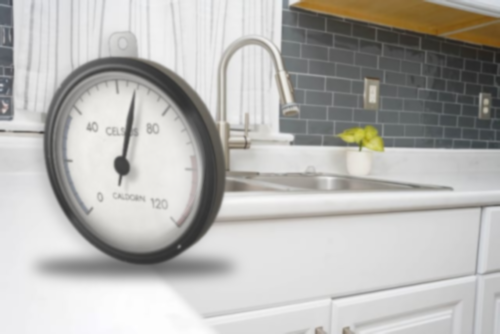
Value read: 68,°C
